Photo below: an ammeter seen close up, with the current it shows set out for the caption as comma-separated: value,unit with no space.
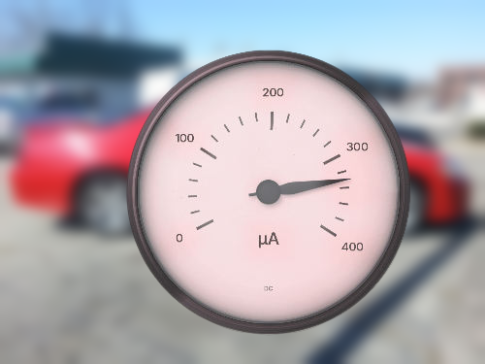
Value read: 330,µA
